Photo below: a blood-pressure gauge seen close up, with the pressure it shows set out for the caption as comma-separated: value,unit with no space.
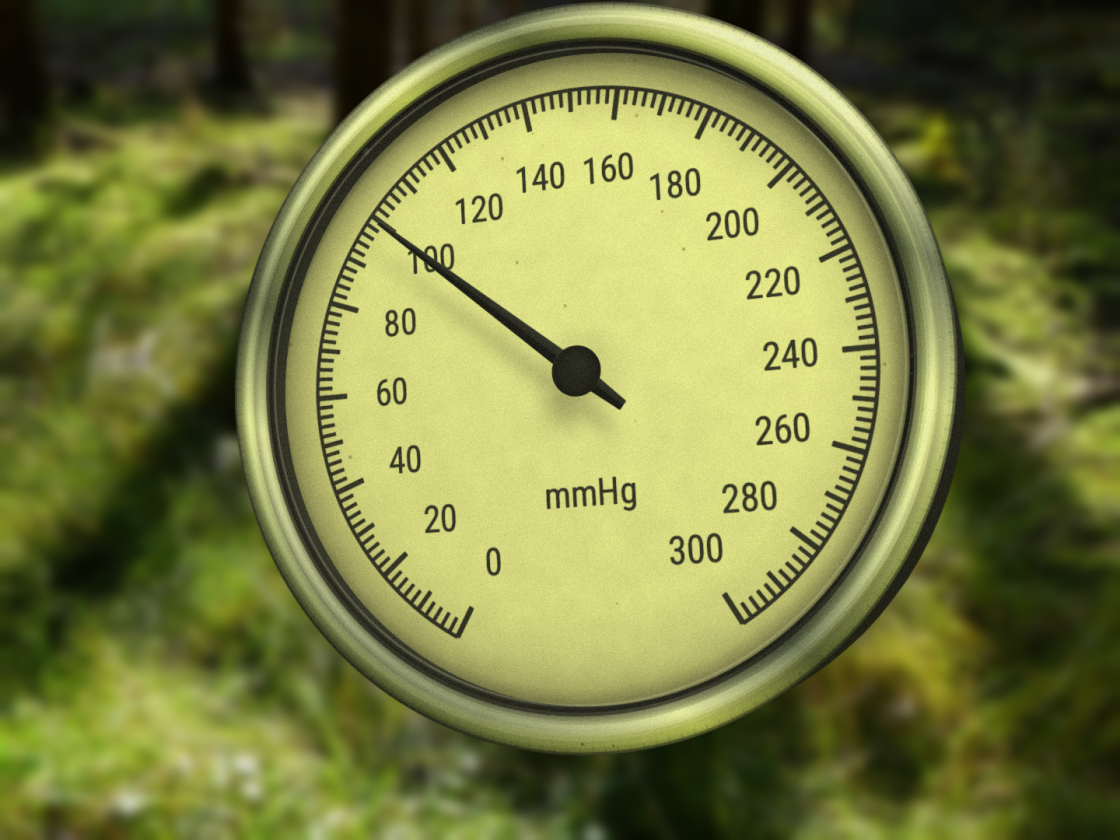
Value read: 100,mmHg
